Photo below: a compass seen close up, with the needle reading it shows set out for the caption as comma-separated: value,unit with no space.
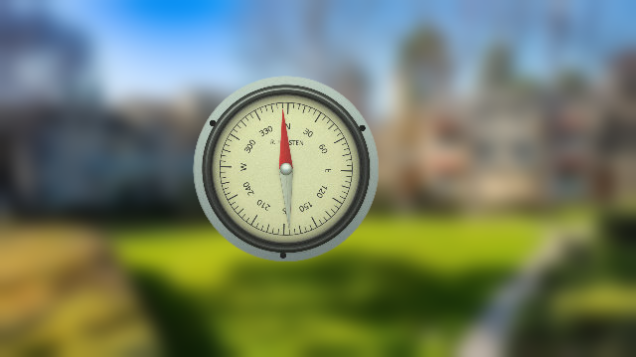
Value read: 355,°
